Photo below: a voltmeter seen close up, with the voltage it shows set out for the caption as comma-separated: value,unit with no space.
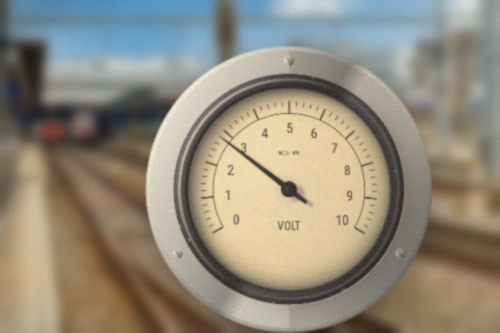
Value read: 2.8,V
